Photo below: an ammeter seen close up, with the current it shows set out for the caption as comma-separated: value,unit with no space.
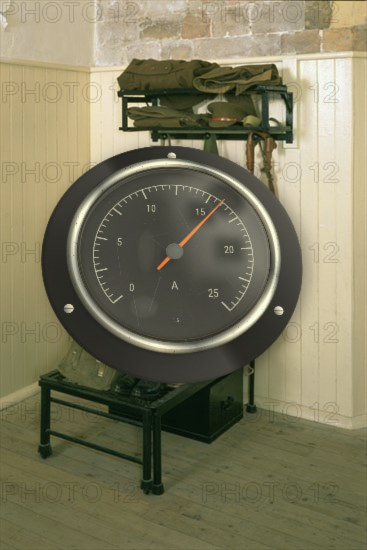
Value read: 16,A
